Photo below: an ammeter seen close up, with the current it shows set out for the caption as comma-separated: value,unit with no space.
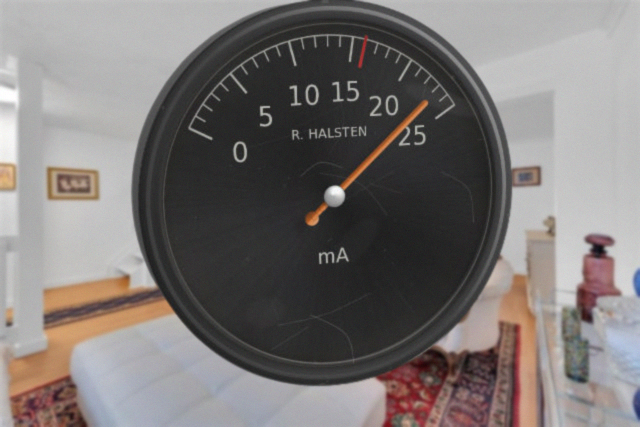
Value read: 23,mA
